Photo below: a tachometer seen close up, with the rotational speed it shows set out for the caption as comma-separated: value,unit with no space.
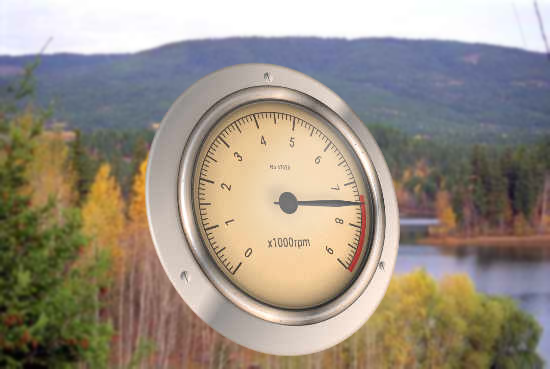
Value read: 7500,rpm
